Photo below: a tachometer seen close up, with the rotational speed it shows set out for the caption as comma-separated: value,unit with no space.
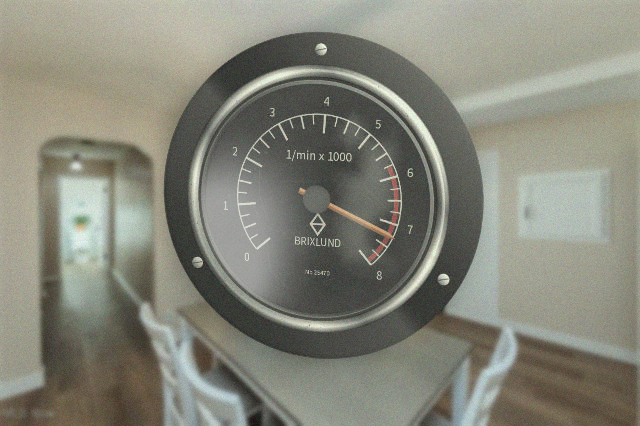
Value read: 7250,rpm
